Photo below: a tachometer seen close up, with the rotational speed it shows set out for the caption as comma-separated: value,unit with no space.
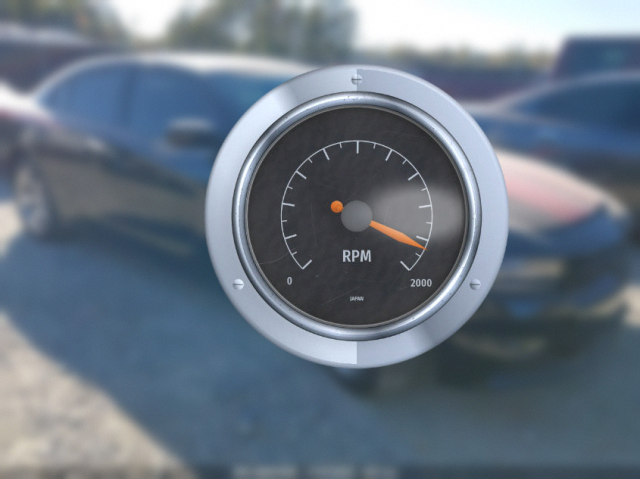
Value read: 1850,rpm
